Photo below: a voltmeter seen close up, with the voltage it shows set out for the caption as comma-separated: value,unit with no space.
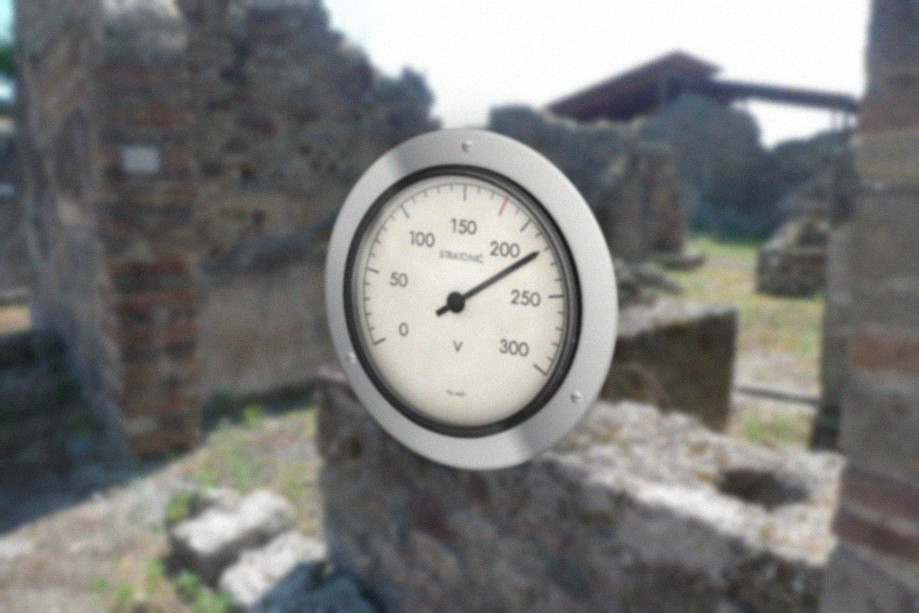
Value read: 220,V
